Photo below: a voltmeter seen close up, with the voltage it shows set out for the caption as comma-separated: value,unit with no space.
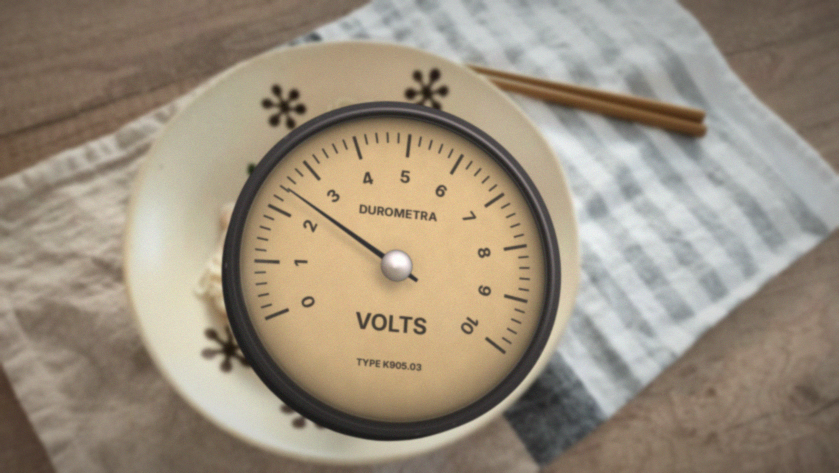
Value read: 2.4,V
